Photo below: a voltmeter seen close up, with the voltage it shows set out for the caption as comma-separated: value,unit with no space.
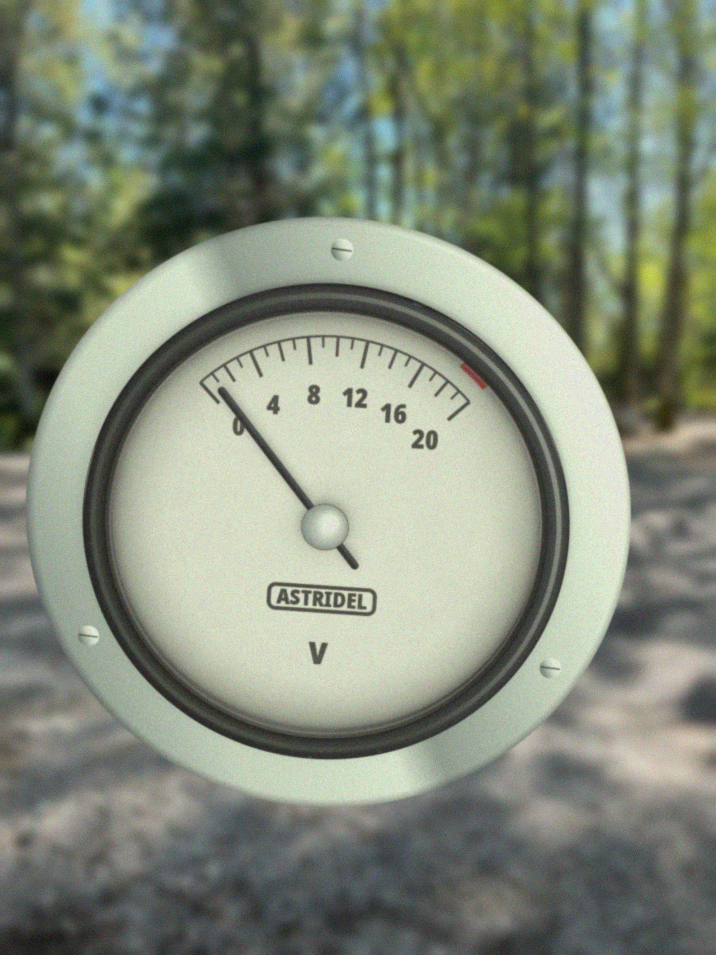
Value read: 1,V
